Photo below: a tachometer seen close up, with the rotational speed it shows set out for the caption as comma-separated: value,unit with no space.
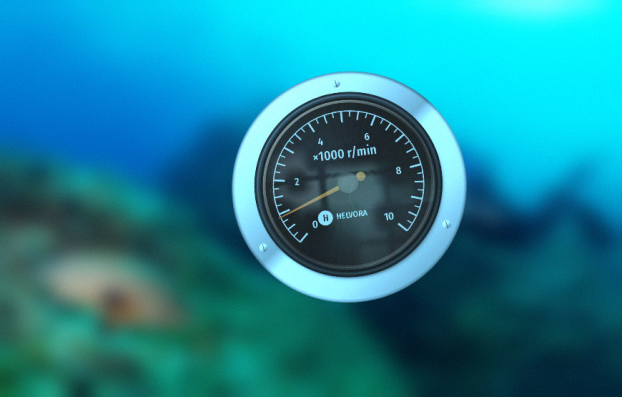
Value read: 875,rpm
